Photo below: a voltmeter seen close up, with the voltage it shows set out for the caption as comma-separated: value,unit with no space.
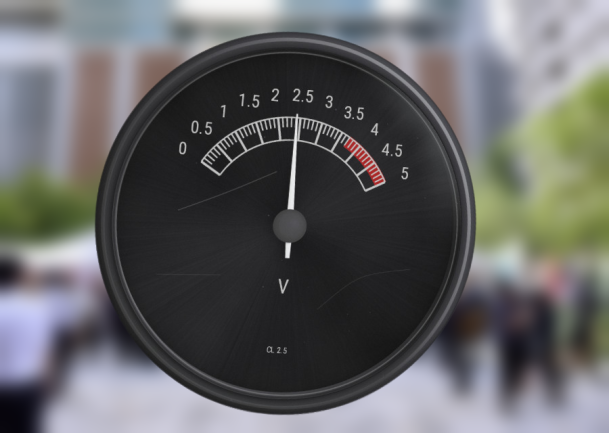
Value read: 2.4,V
